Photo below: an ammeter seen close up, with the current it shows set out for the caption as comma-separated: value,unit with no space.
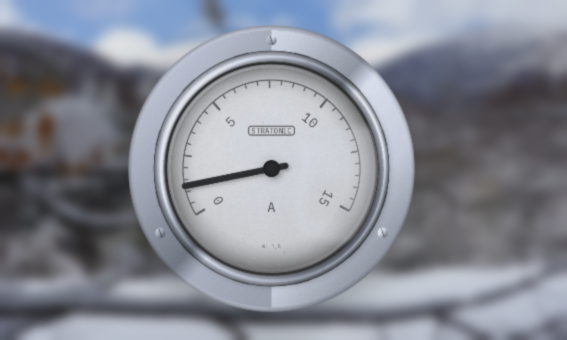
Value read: 1.25,A
